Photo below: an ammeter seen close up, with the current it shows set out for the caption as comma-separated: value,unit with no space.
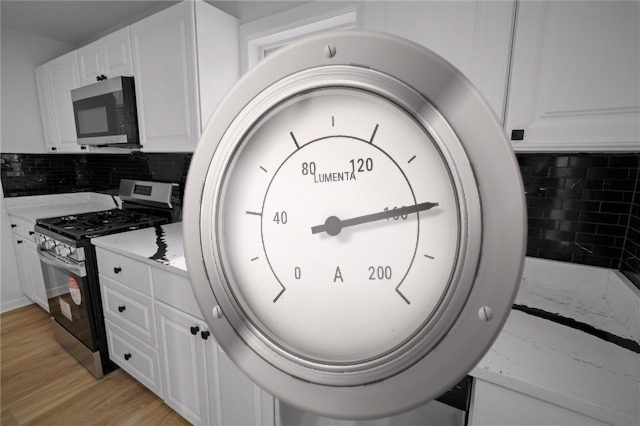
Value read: 160,A
